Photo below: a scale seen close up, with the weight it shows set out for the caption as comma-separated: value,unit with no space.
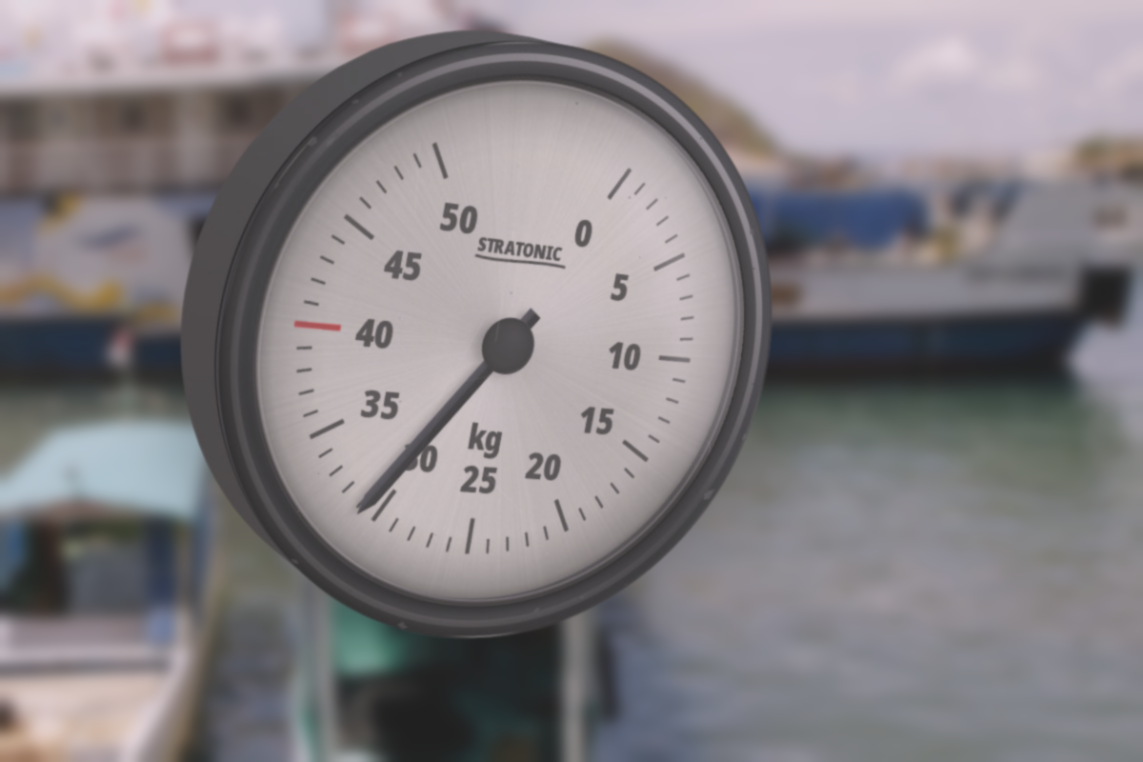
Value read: 31,kg
